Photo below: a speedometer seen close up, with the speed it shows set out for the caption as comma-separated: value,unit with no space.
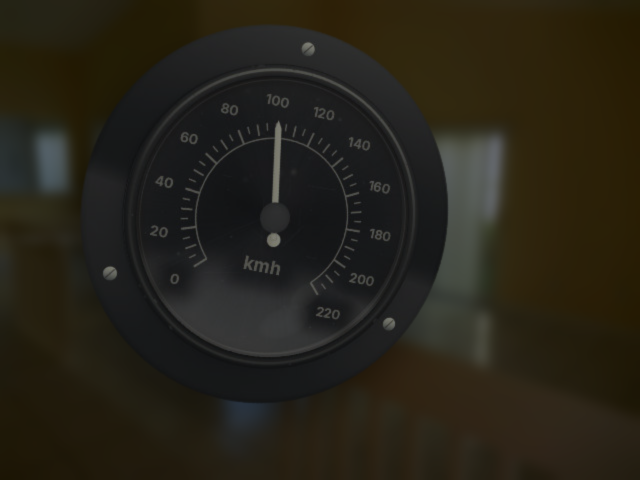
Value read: 100,km/h
